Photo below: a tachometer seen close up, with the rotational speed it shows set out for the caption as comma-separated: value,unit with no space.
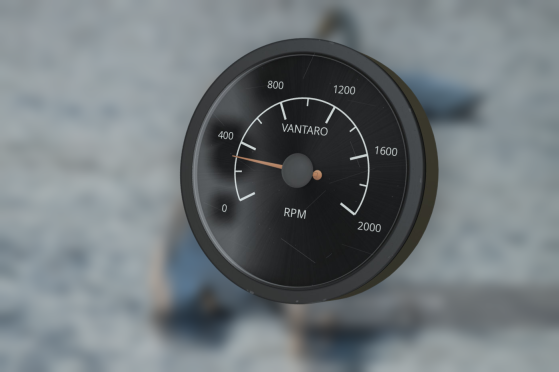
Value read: 300,rpm
